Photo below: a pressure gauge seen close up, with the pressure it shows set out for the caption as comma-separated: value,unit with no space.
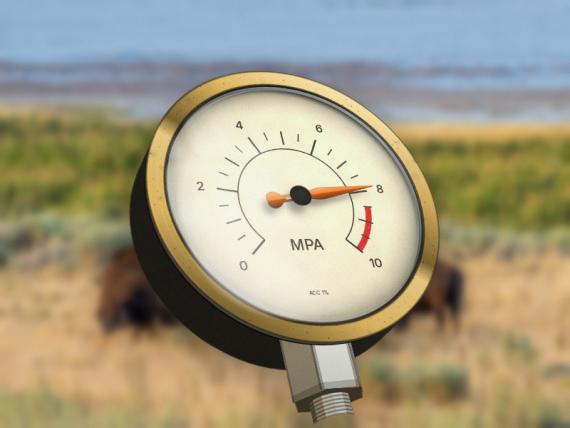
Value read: 8,MPa
